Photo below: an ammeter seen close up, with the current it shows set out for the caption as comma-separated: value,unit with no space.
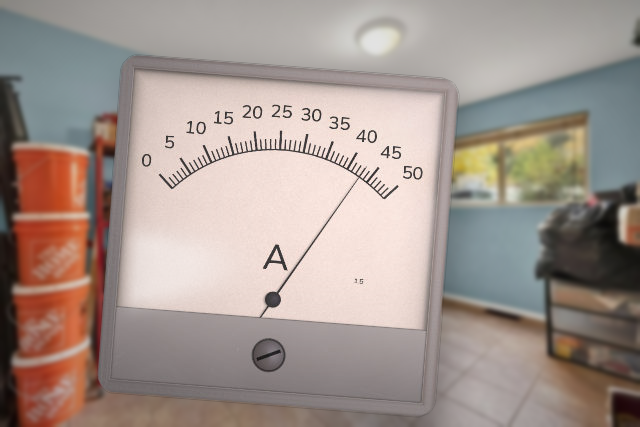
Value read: 43,A
